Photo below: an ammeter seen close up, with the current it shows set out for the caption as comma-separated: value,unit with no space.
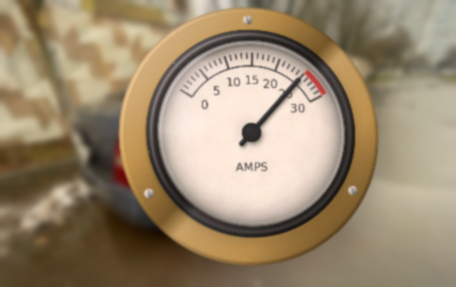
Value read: 25,A
